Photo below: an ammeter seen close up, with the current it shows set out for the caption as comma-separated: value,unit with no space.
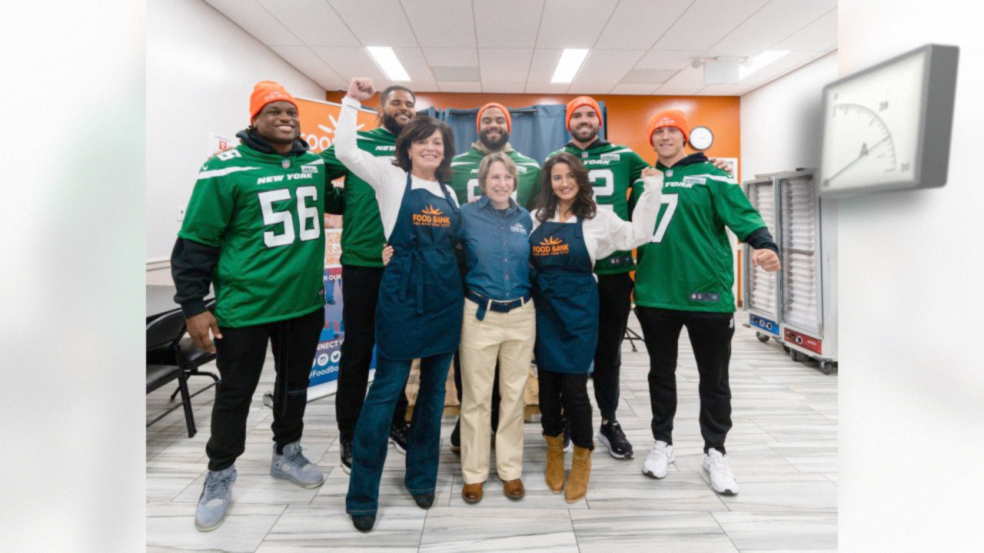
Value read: 25,A
